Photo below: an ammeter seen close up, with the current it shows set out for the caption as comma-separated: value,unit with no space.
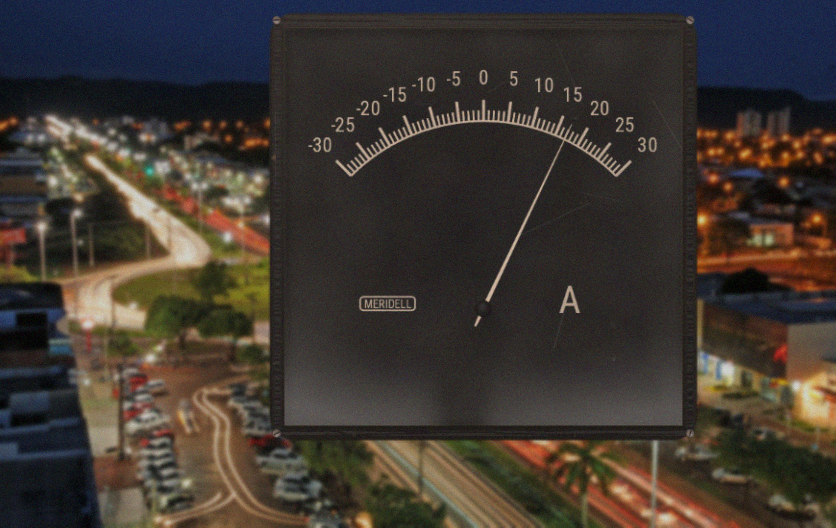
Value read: 17,A
